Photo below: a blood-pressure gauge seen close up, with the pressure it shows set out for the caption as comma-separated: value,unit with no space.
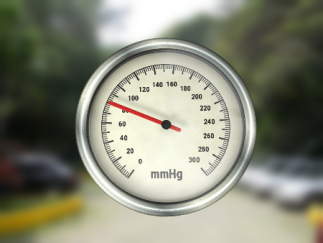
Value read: 80,mmHg
